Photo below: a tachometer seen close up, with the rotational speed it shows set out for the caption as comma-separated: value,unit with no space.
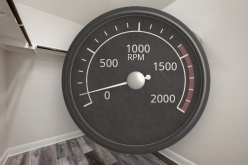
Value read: 100,rpm
